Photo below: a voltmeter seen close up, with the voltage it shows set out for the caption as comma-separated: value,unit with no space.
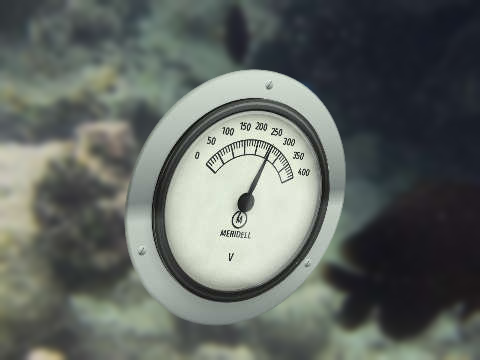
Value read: 250,V
